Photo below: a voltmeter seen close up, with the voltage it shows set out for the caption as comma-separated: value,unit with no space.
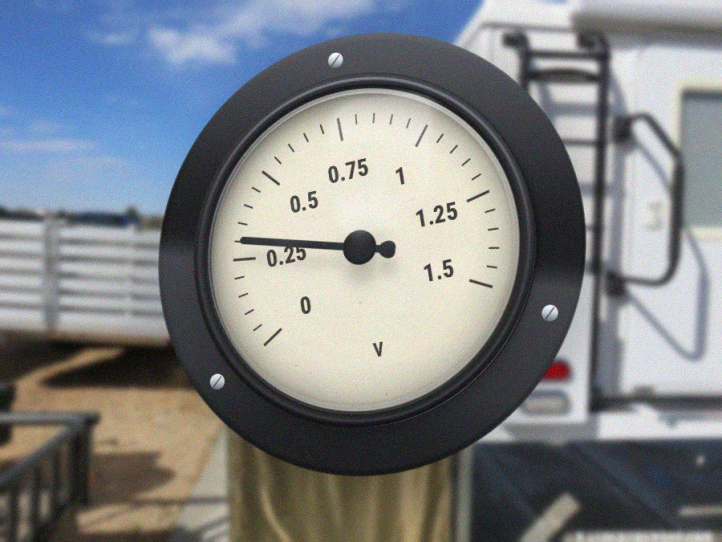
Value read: 0.3,V
